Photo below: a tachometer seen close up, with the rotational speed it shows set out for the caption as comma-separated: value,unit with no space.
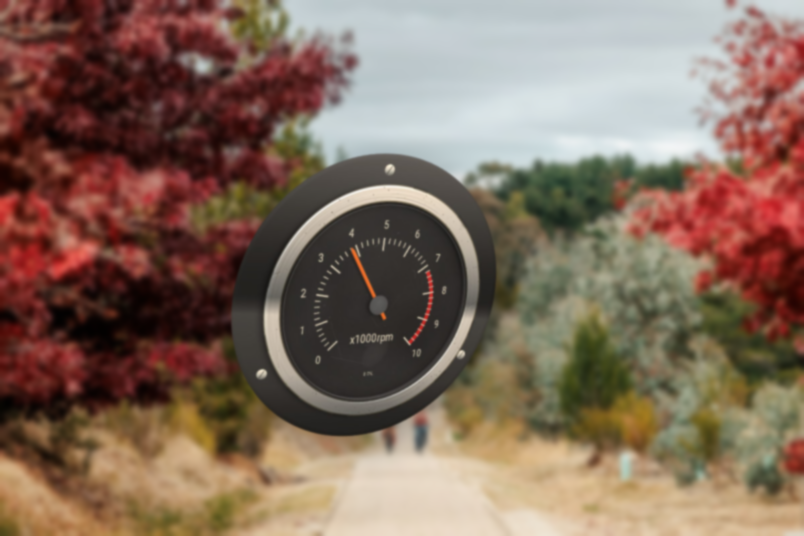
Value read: 3800,rpm
